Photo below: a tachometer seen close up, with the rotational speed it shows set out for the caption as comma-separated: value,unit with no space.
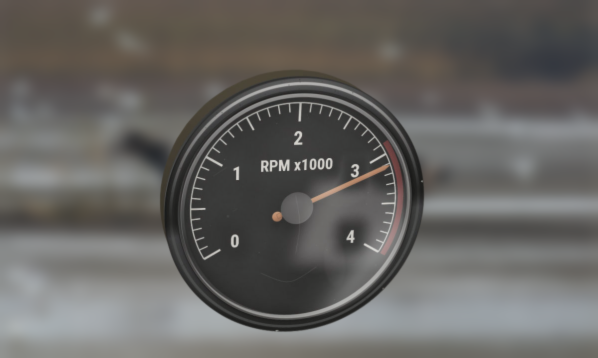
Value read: 3100,rpm
